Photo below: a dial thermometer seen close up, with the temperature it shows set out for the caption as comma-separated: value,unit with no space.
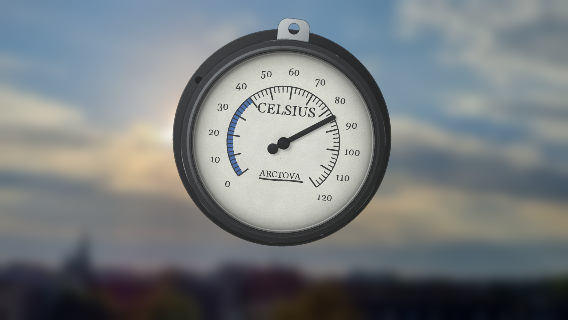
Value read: 84,°C
